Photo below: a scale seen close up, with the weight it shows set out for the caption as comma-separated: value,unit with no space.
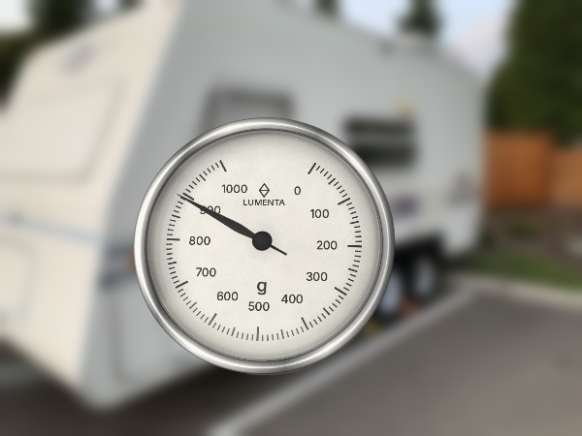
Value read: 890,g
